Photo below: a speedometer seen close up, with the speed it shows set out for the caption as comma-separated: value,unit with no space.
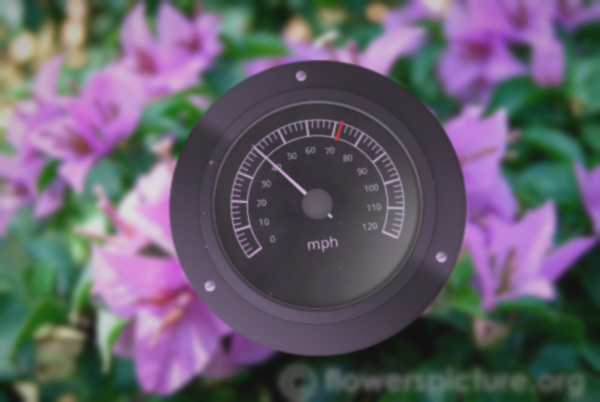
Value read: 40,mph
